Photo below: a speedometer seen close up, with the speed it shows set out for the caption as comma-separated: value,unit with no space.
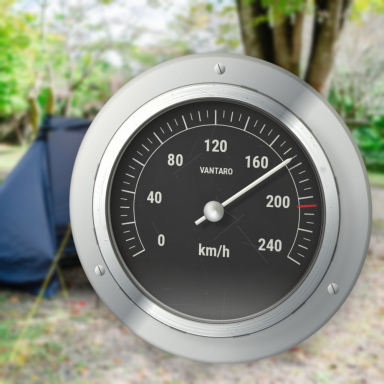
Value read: 175,km/h
